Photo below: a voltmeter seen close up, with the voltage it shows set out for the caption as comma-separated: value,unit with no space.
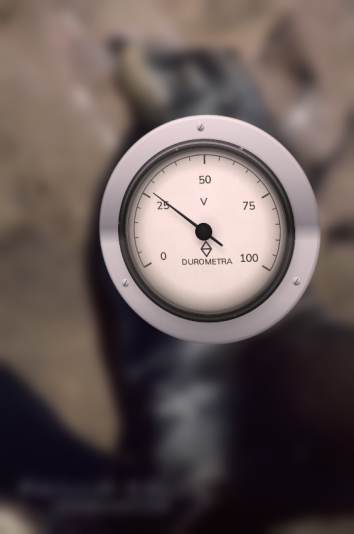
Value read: 27.5,V
